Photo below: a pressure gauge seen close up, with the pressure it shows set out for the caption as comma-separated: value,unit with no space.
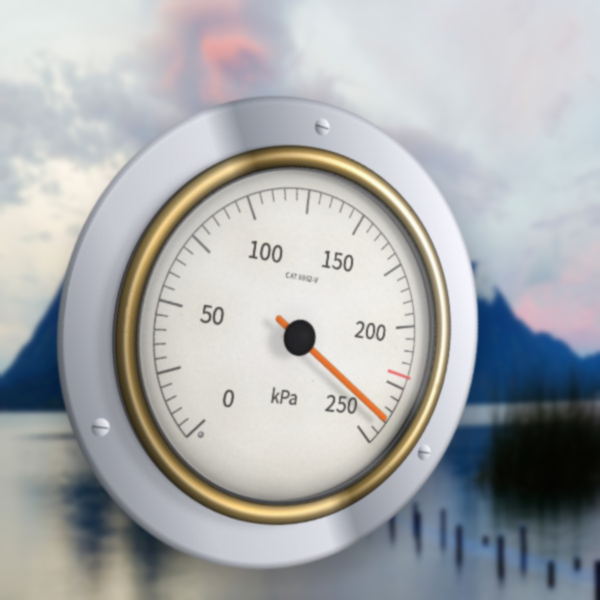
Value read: 240,kPa
